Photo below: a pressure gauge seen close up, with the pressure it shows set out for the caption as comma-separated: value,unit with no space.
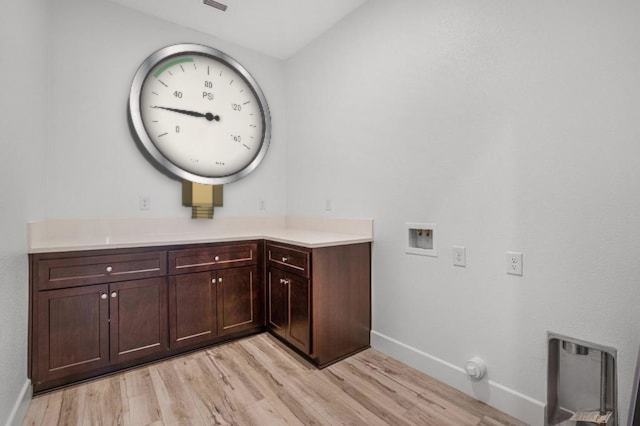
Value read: 20,psi
